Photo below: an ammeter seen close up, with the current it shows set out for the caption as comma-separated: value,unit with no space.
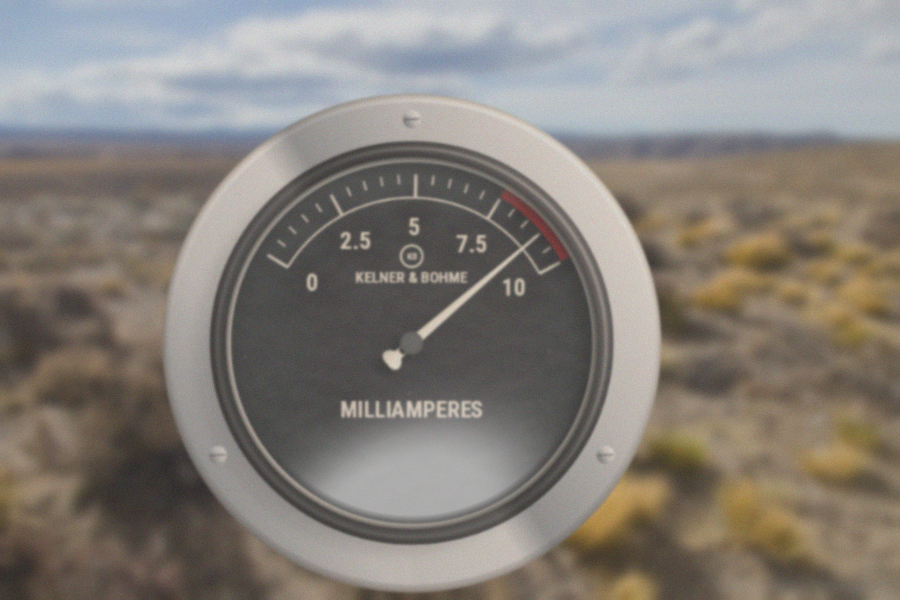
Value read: 9,mA
